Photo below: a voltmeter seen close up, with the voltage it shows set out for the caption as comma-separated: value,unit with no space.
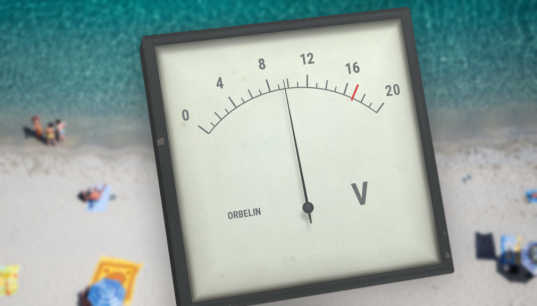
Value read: 9.5,V
